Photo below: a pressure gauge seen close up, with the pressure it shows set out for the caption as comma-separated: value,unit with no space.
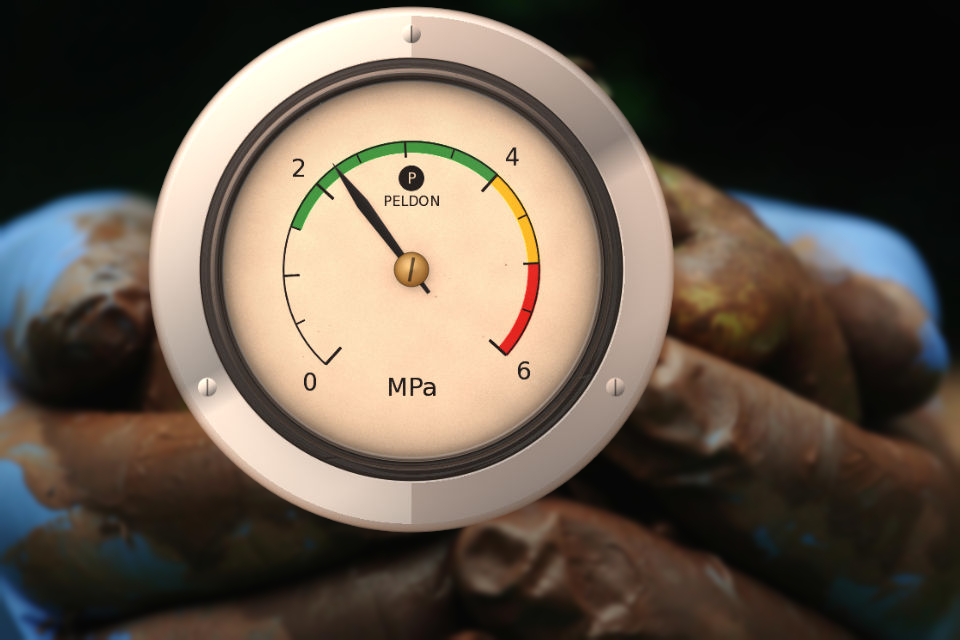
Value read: 2.25,MPa
